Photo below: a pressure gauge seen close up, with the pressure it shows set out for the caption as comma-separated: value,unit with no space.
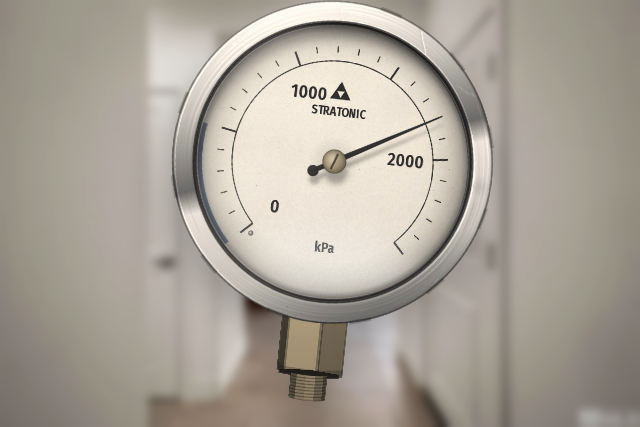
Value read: 1800,kPa
